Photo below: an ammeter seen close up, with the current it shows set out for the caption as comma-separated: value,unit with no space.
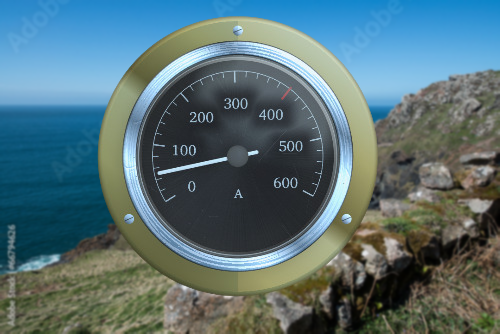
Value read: 50,A
